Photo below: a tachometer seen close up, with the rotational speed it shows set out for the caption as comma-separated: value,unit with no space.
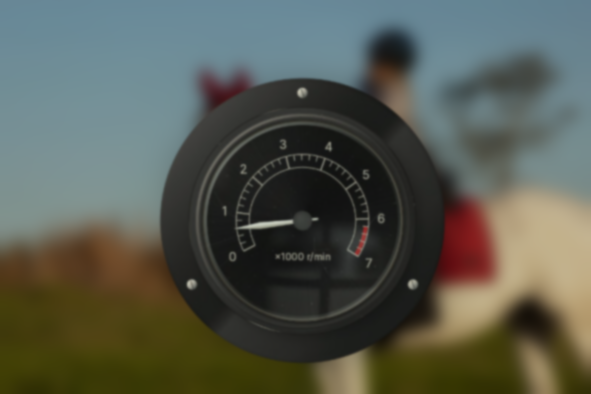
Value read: 600,rpm
